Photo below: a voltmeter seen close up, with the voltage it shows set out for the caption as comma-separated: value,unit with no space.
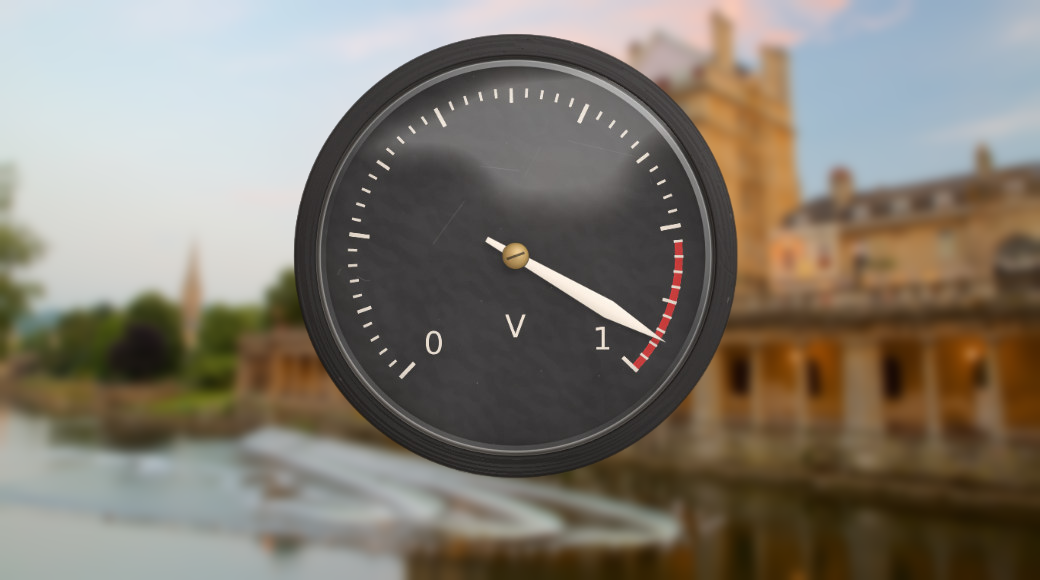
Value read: 0.95,V
